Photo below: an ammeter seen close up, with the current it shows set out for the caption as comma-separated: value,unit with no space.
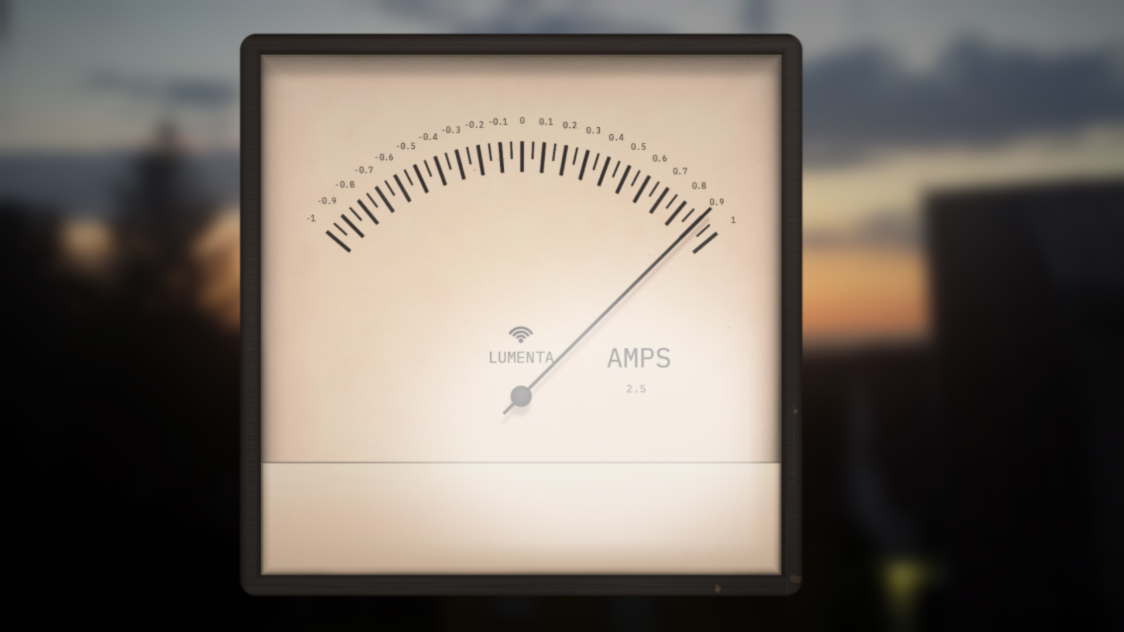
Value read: 0.9,A
